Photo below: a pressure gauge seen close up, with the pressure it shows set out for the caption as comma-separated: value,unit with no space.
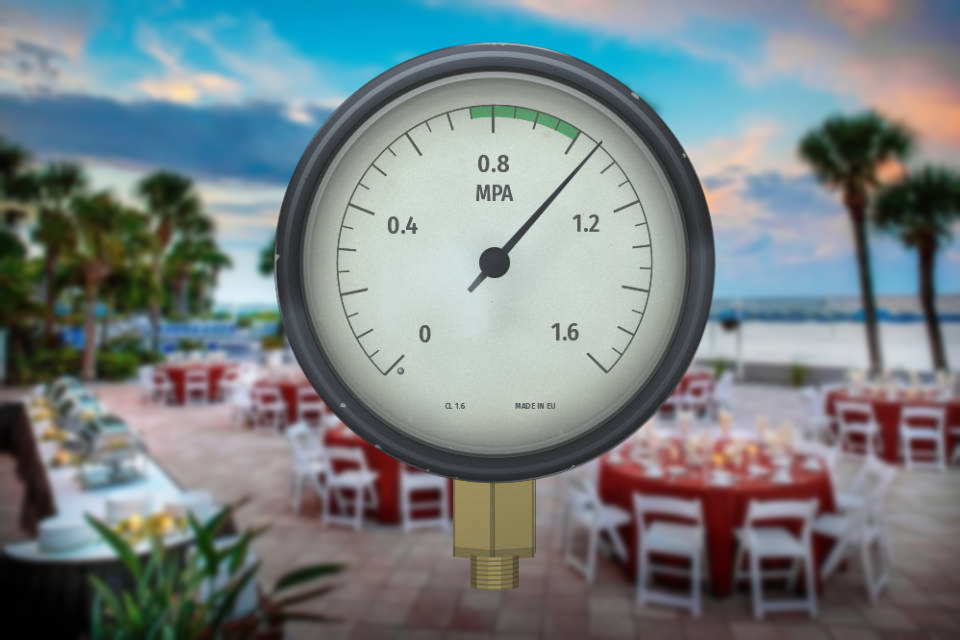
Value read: 1.05,MPa
